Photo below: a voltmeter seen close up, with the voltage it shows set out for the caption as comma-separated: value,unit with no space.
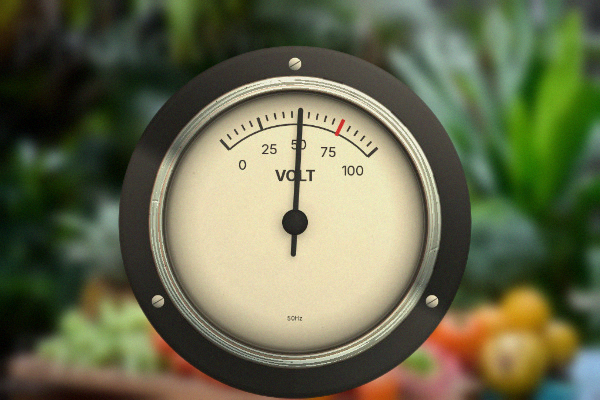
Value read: 50,V
